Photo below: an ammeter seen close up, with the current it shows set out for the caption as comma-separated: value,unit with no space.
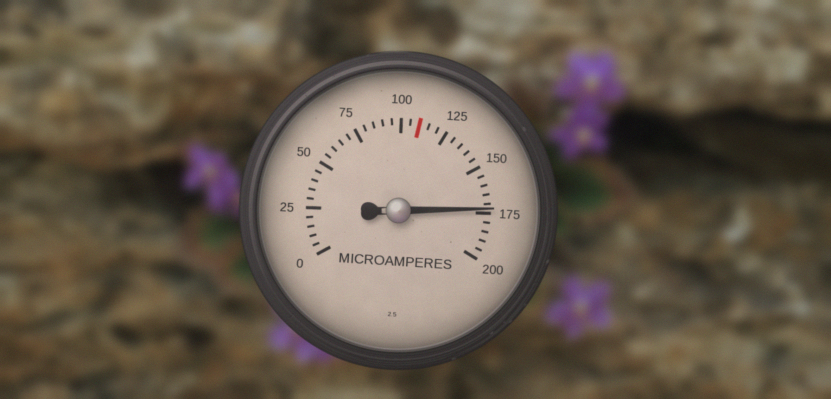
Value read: 172.5,µA
